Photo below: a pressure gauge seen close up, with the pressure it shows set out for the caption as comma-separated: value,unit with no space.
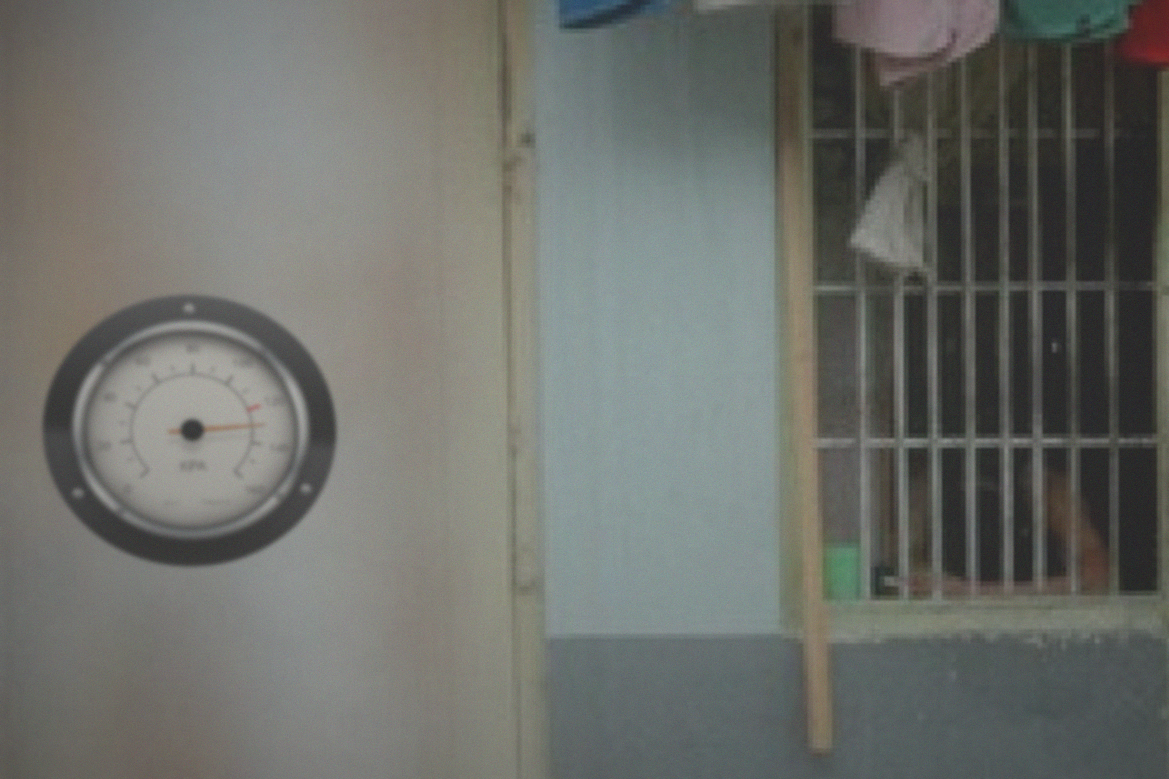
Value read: 130,kPa
